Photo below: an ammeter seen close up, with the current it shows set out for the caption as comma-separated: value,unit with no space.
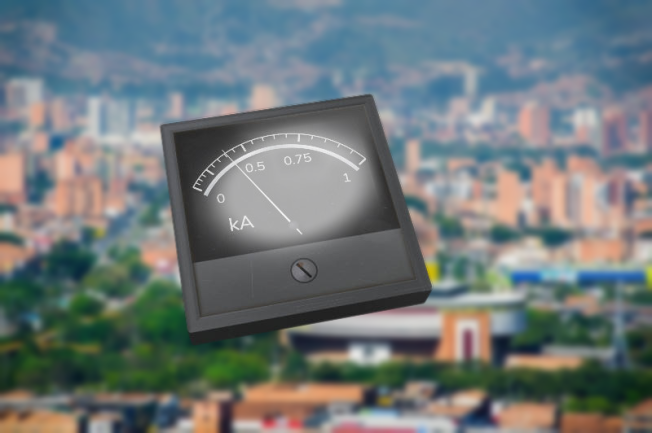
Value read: 0.4,kA
